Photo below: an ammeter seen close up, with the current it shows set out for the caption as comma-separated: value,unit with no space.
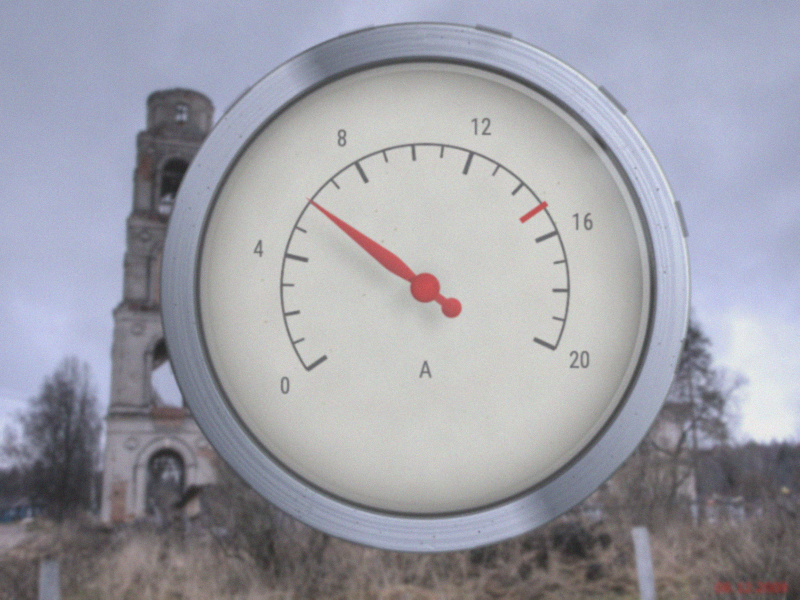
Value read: 6,A
